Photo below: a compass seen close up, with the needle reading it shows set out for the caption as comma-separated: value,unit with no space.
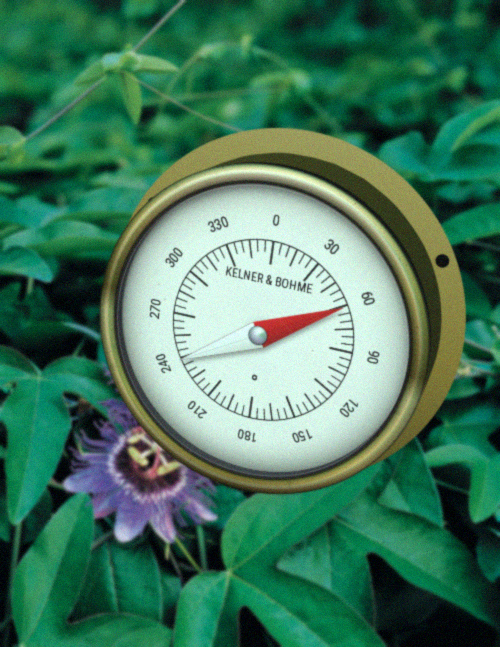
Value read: 60,°
